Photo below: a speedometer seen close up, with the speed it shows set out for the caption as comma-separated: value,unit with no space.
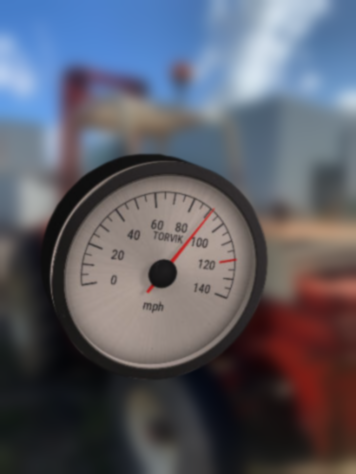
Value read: 90,mph
